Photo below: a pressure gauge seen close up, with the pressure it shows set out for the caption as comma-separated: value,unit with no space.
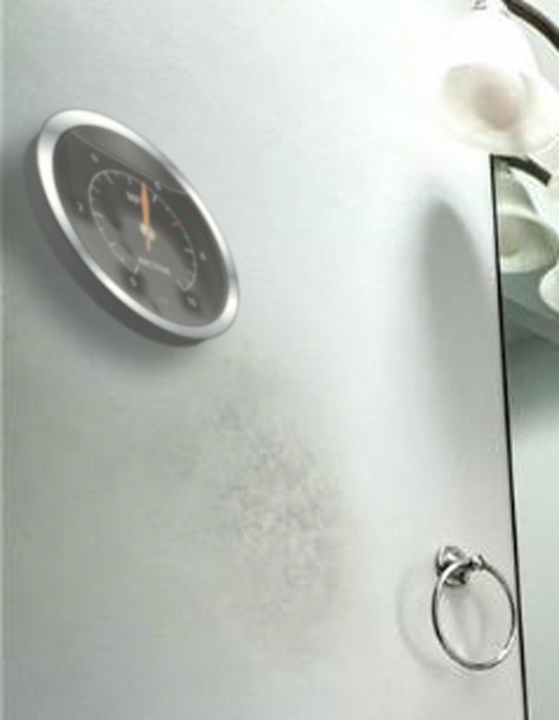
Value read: 5.5,MPa
